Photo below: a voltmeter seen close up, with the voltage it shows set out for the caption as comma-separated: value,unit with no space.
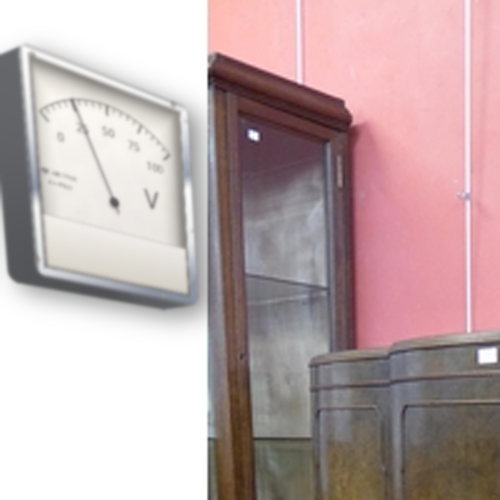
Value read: 25,V
